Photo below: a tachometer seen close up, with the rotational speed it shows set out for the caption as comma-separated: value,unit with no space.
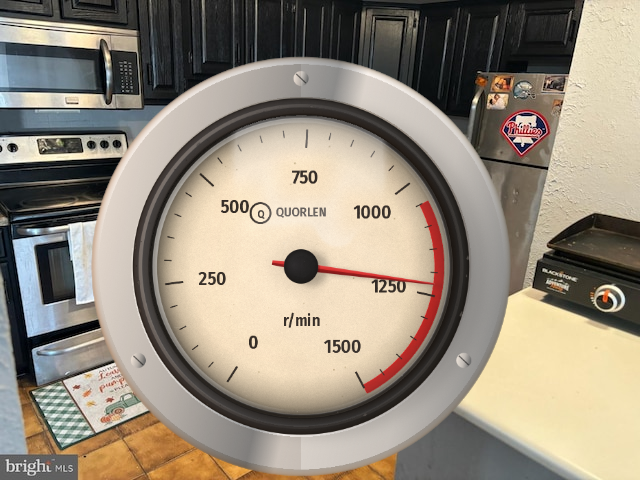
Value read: 1225,rpm
